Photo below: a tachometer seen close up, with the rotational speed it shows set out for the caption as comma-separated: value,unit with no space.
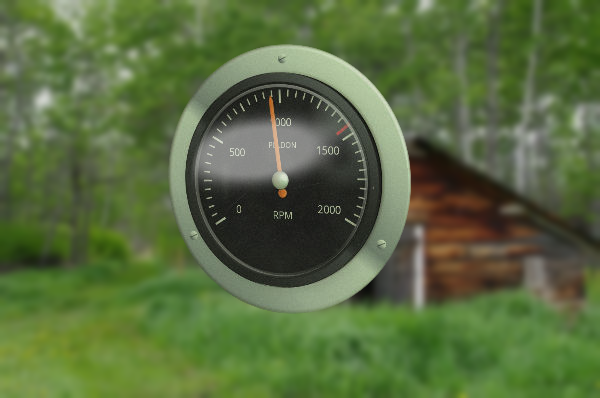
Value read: 950,rpm
